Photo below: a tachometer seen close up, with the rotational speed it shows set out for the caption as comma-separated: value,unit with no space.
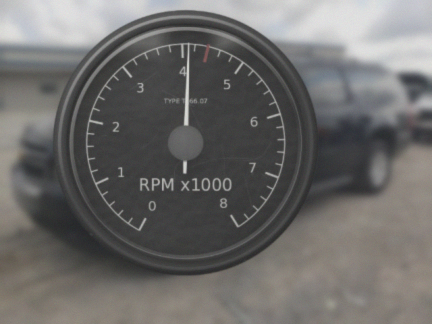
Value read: 4100,rpm
